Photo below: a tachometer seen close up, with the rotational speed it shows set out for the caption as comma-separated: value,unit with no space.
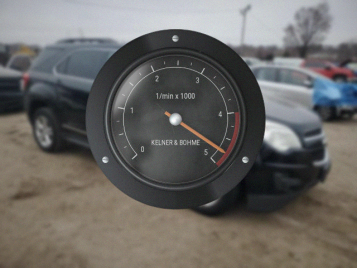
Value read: 4750,rpm
